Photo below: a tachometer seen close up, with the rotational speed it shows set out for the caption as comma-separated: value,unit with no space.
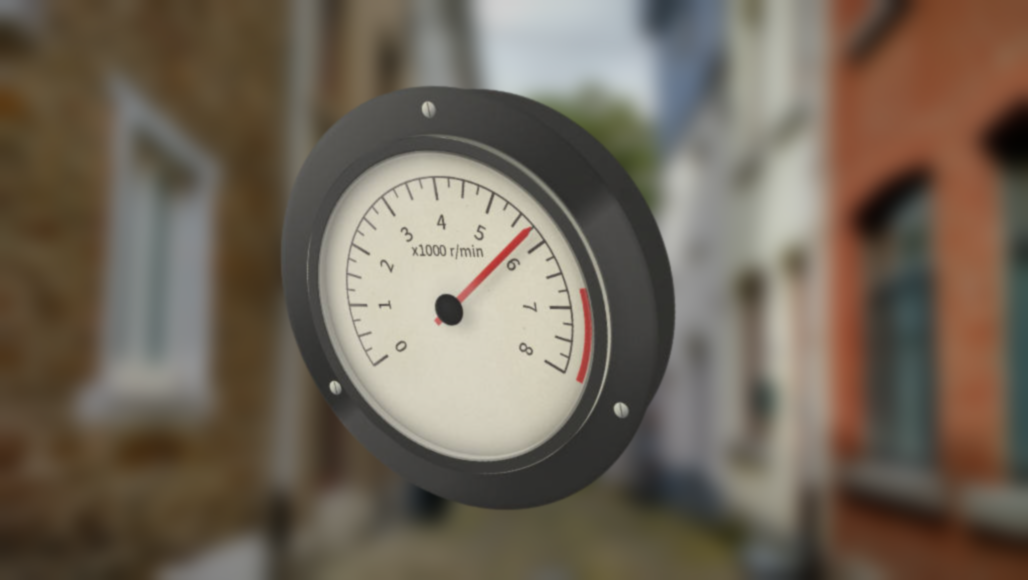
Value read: 5750,rpm
